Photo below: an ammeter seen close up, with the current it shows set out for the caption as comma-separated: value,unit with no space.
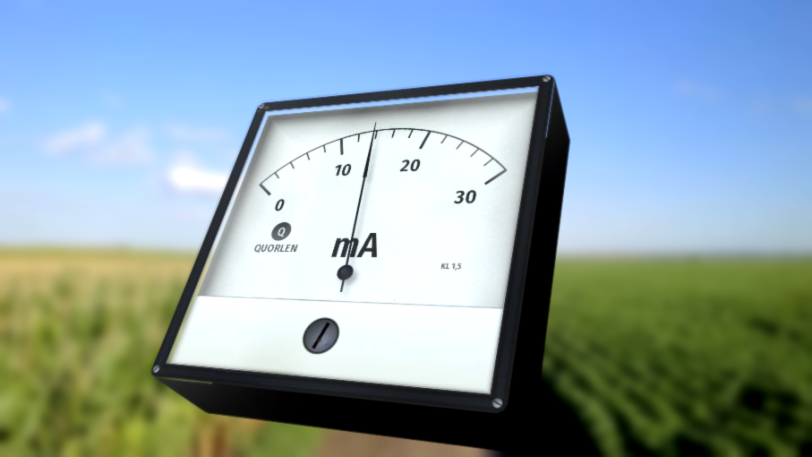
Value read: 14,mA
